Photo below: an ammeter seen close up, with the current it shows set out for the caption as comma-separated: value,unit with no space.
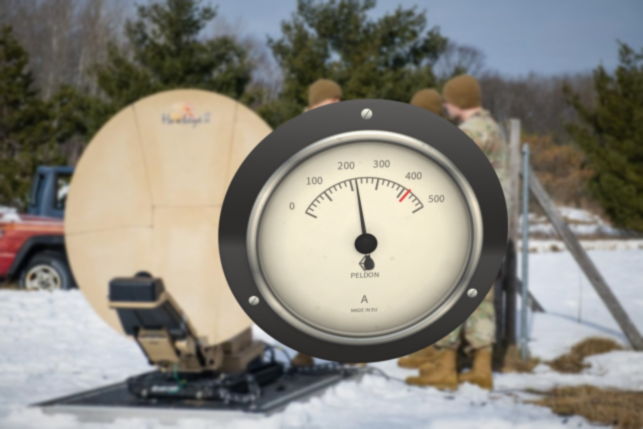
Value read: 220,A
